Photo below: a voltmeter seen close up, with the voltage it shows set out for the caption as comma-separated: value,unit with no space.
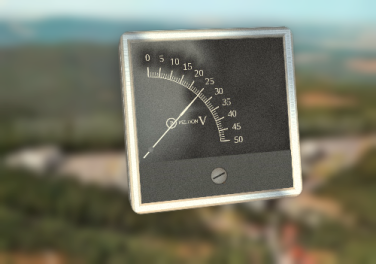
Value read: 25,V
